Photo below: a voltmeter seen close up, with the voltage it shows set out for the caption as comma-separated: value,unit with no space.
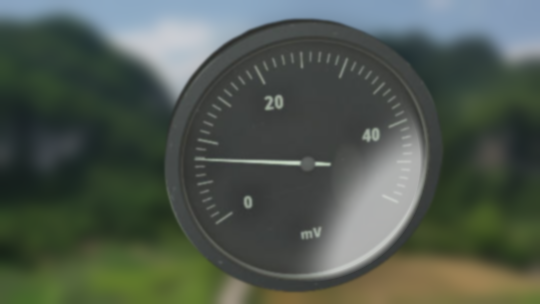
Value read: 8,mV
